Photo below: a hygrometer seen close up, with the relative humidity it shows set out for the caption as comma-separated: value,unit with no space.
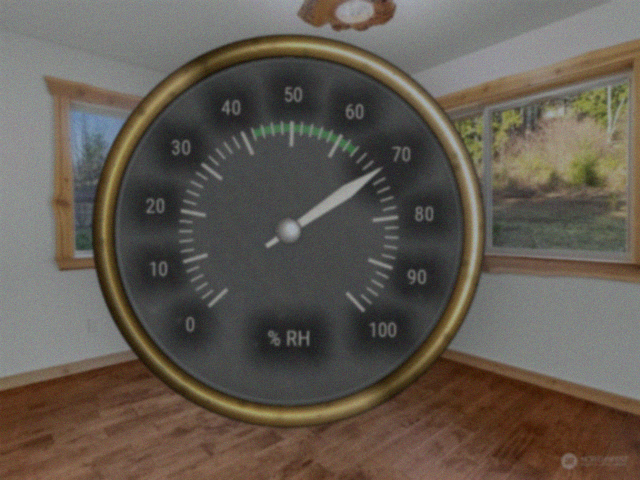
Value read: 70,%
